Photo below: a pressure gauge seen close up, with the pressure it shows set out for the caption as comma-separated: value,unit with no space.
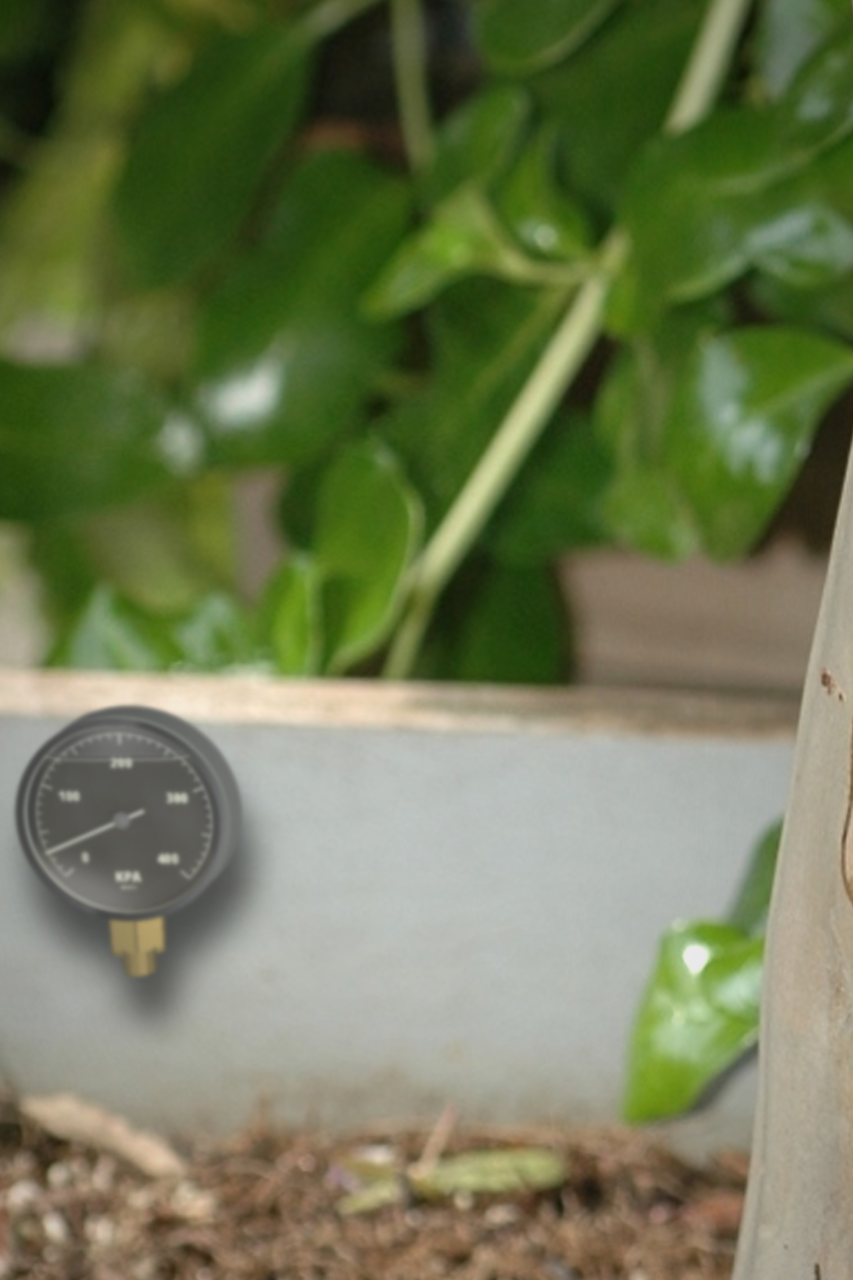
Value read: 30,kPa
